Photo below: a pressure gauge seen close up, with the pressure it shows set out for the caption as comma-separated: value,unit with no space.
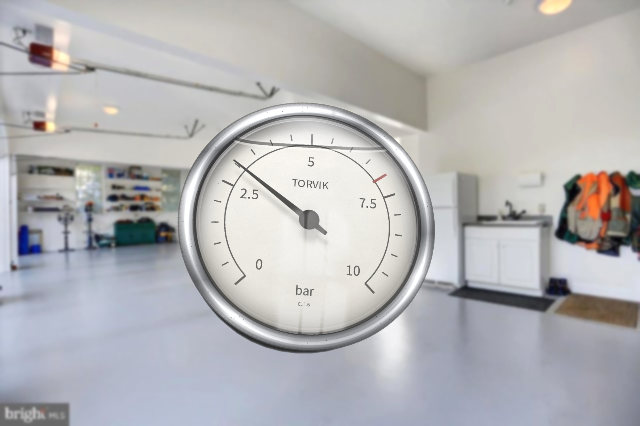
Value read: 3,bar
